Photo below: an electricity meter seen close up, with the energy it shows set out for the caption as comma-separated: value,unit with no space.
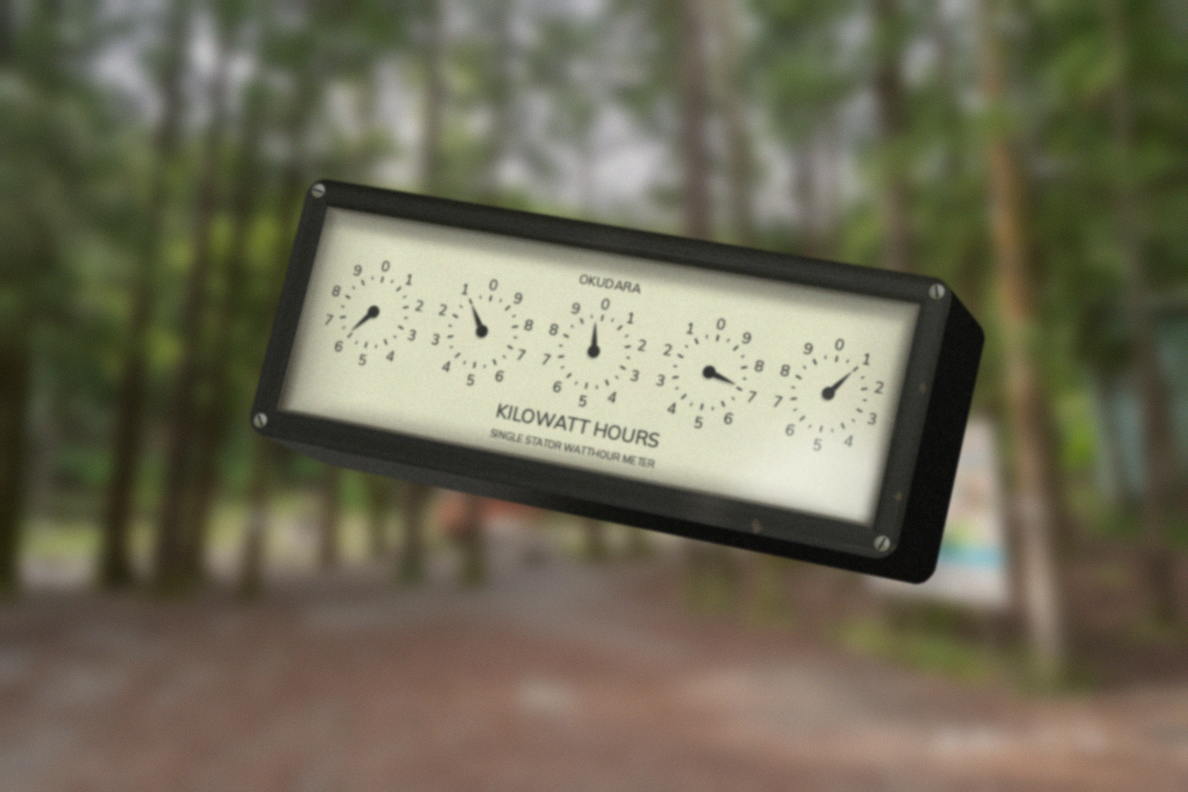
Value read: 60971,kWh
